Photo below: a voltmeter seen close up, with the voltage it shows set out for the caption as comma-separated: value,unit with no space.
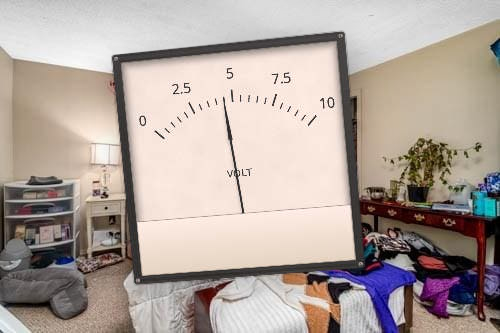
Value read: 4.5,V
